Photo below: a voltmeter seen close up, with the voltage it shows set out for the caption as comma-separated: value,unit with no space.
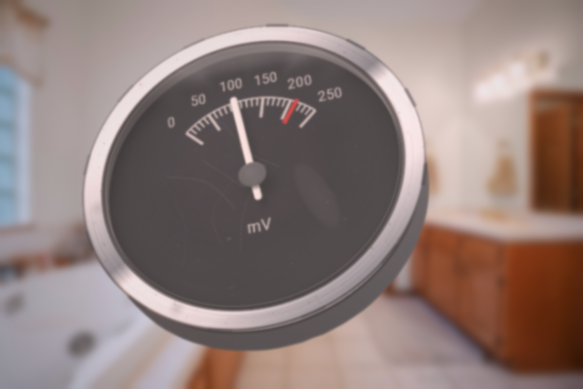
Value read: 100,mV
